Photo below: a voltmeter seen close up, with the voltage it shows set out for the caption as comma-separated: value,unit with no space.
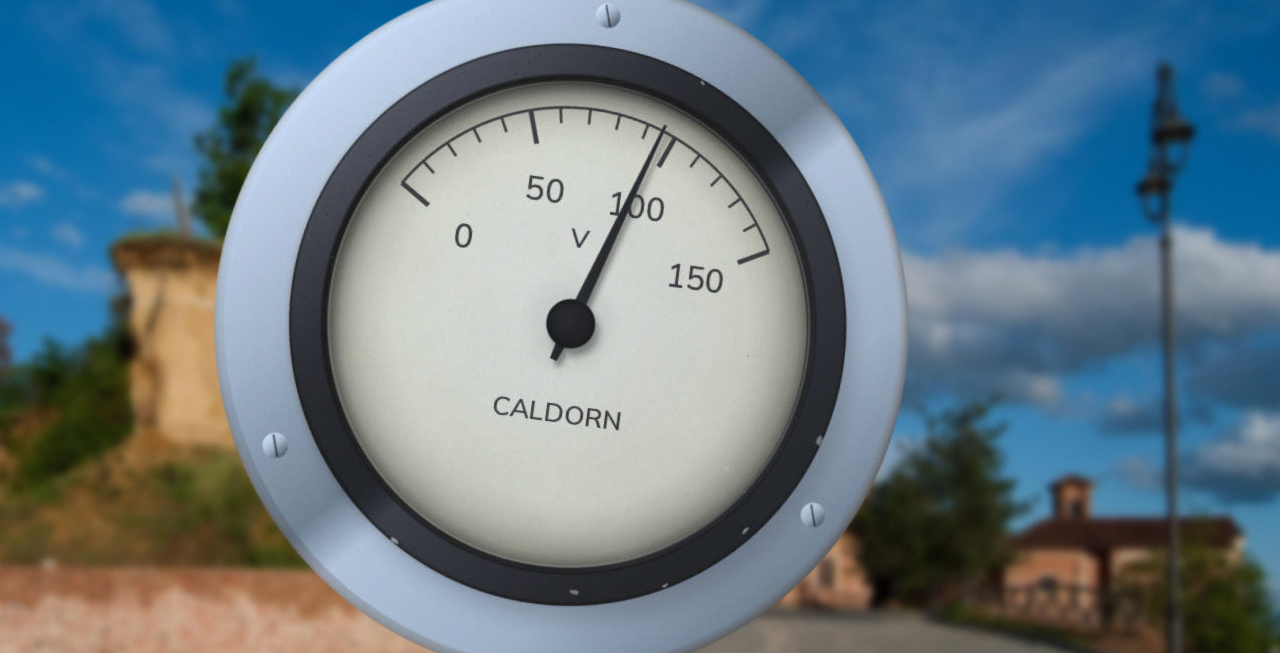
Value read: 95,V
